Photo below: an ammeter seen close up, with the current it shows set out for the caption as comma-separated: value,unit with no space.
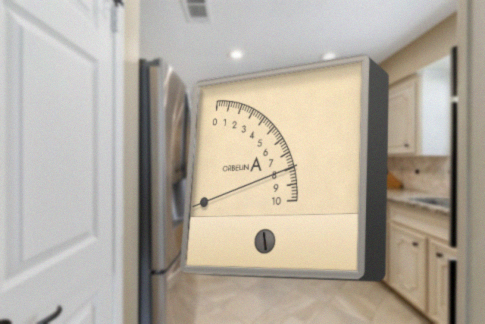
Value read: 8,A
